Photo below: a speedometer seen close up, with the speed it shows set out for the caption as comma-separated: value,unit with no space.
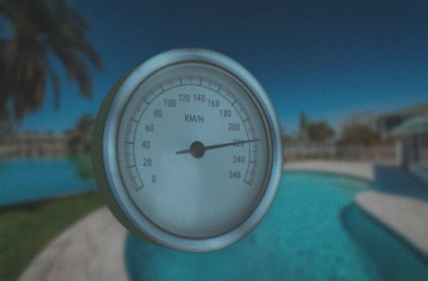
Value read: 220,km/h
